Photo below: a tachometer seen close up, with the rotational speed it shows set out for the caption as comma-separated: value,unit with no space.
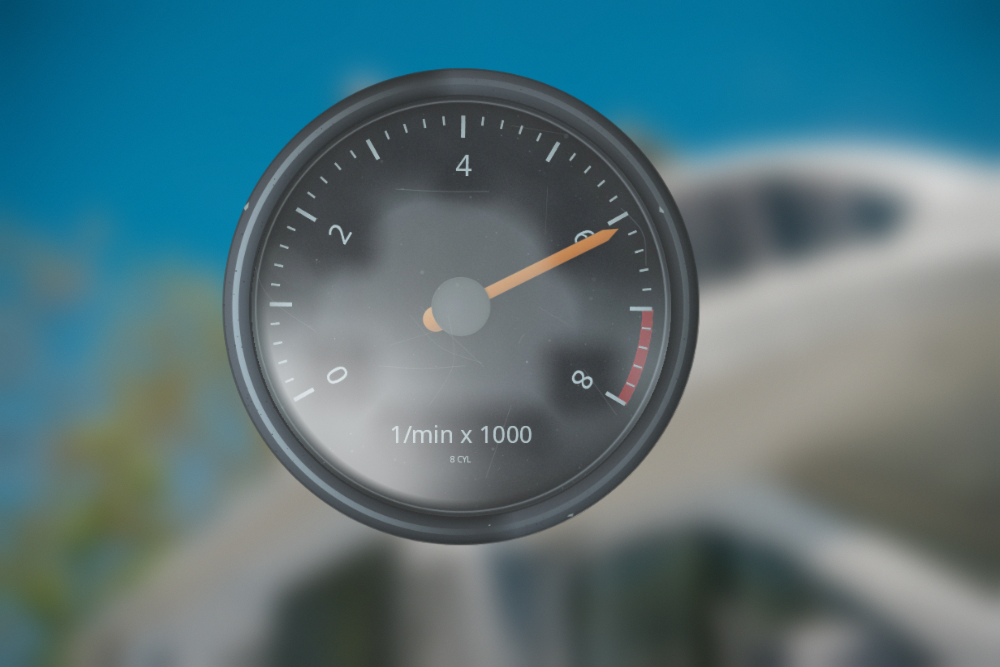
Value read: 6100,rpm
